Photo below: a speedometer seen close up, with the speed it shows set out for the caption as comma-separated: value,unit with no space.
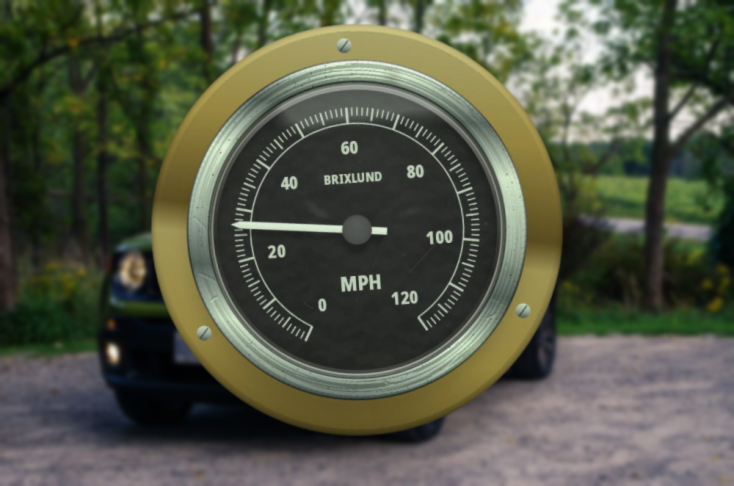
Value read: 27,mph
